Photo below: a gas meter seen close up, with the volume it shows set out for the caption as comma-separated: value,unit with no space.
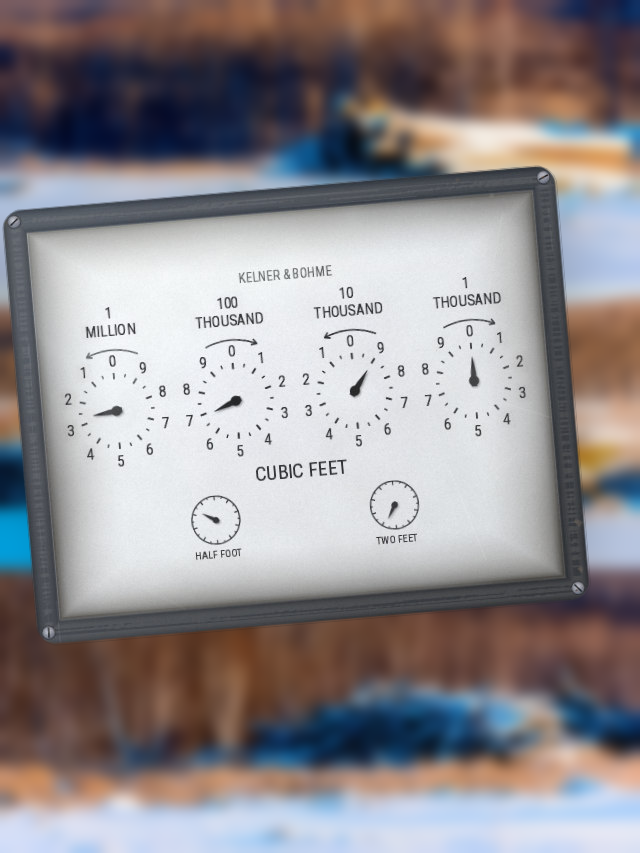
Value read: 269000,ft³
